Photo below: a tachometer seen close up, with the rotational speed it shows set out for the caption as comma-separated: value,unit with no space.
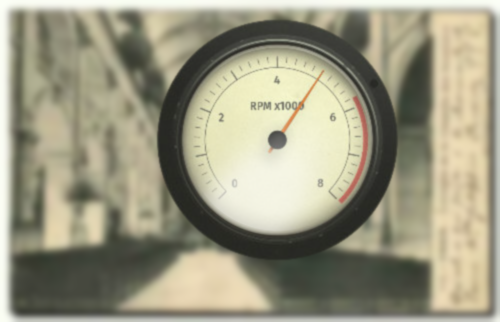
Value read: 5000,rpm
